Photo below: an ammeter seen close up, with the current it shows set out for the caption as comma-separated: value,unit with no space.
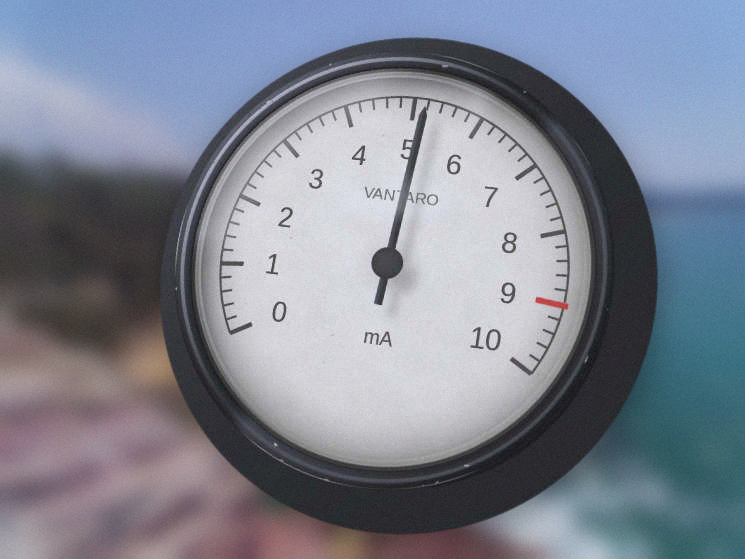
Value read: 5.2,mA
